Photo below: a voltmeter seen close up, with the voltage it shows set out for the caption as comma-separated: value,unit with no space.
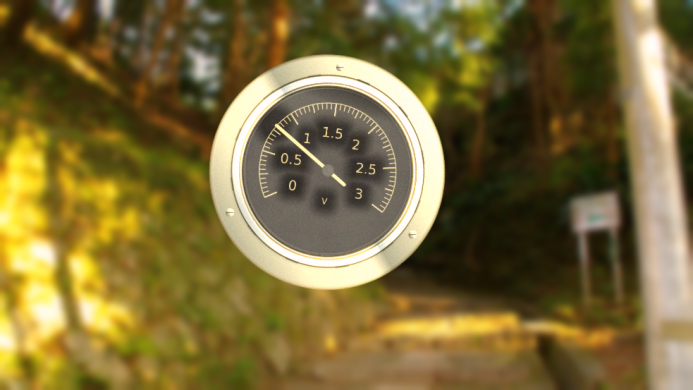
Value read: 0.8,V
